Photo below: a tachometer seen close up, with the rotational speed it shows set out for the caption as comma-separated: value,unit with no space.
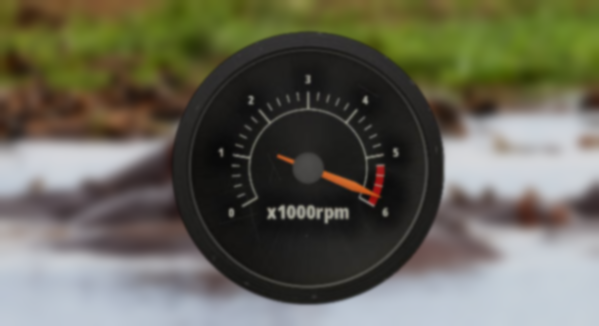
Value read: 5800,rpm
